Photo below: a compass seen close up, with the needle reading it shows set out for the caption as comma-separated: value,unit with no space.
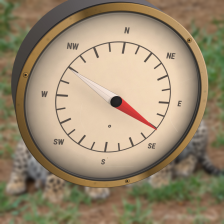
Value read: 120,°
